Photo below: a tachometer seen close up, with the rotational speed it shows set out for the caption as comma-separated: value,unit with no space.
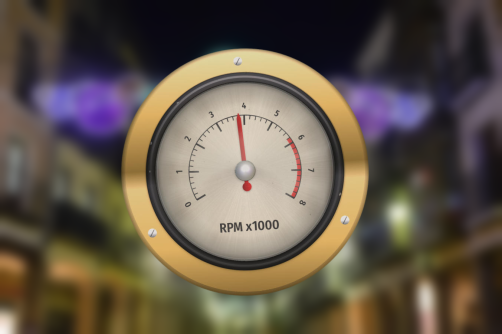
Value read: 3800,rpm
